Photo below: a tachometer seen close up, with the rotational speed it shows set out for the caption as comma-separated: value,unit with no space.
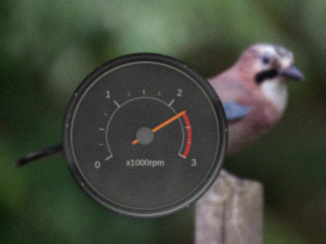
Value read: 2250,rpm
